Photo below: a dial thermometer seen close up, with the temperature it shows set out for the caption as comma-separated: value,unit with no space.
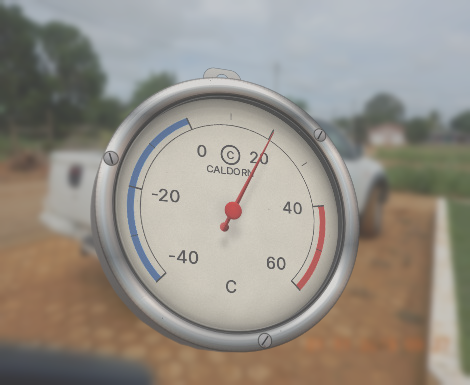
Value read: 20,°C
